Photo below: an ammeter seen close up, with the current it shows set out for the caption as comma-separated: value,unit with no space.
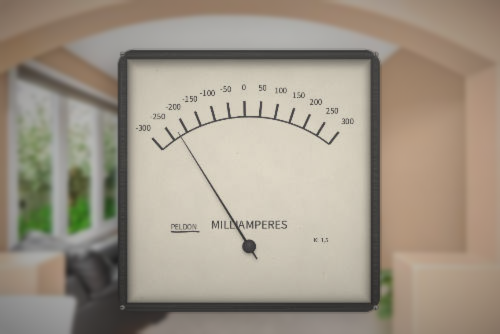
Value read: -225,mA
